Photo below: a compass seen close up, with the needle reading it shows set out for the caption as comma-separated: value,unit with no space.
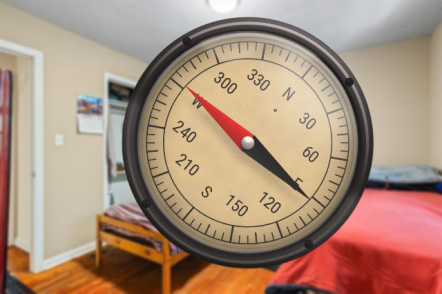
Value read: 272.5,°
